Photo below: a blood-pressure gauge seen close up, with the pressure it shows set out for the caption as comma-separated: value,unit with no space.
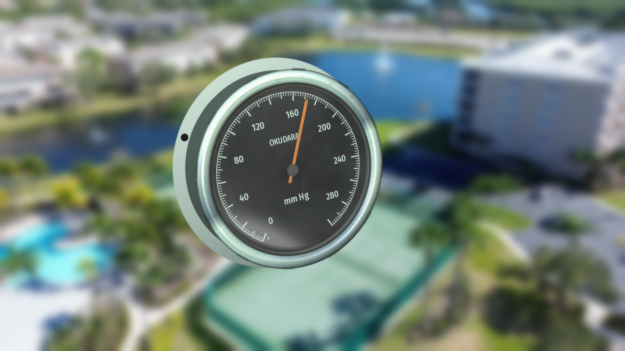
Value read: 170,mmHg
